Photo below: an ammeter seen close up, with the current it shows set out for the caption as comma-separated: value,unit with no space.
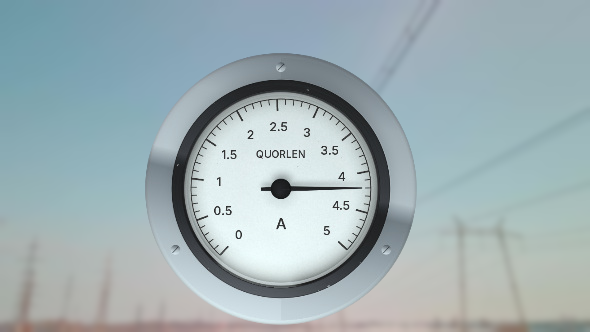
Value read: 4.2,A
